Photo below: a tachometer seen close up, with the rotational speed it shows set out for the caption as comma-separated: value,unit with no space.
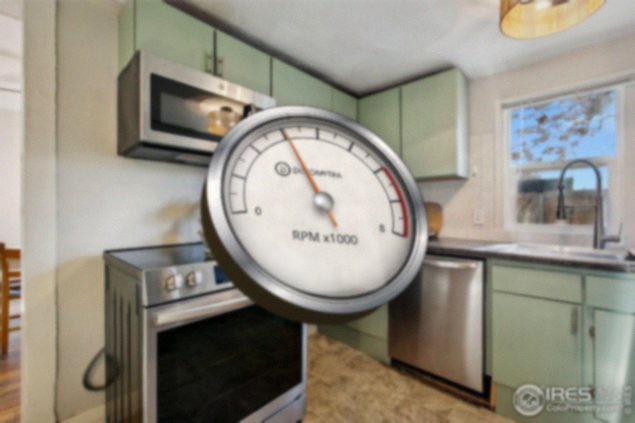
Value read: 3000,rpm
